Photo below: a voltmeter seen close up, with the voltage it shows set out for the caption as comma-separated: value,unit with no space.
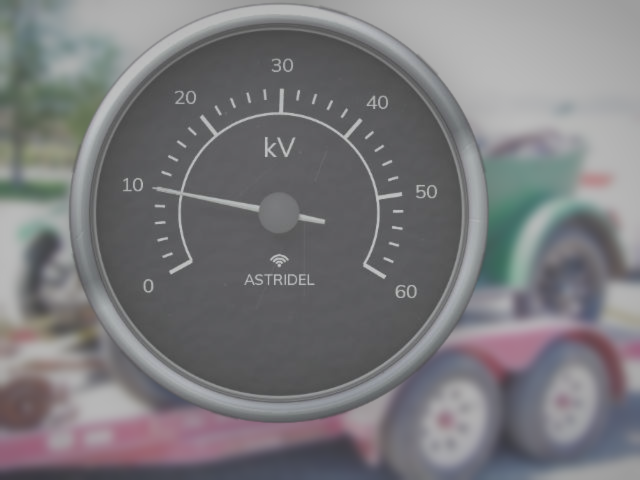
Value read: 10,kV
